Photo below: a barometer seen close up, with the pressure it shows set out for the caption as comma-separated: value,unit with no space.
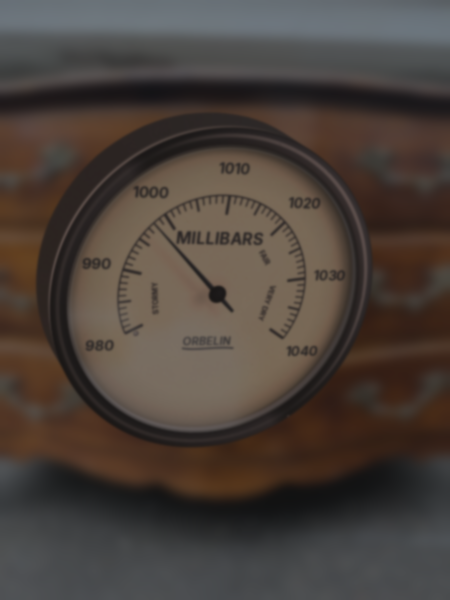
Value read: 998,mbar
